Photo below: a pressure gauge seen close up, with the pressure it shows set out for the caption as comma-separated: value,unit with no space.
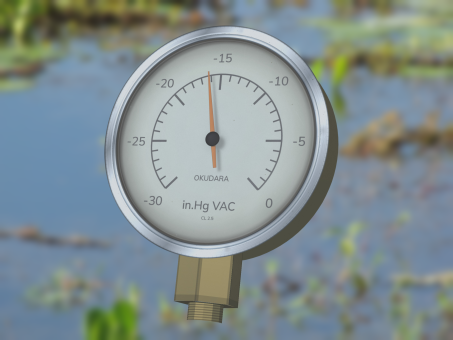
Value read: -16,inHg
